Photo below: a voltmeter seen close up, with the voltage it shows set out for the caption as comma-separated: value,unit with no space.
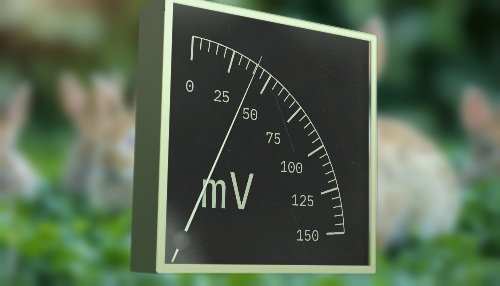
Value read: 40,mV
